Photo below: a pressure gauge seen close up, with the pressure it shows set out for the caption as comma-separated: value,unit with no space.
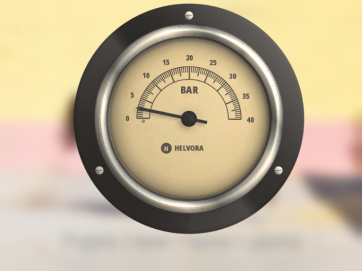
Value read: 2.5,bar
